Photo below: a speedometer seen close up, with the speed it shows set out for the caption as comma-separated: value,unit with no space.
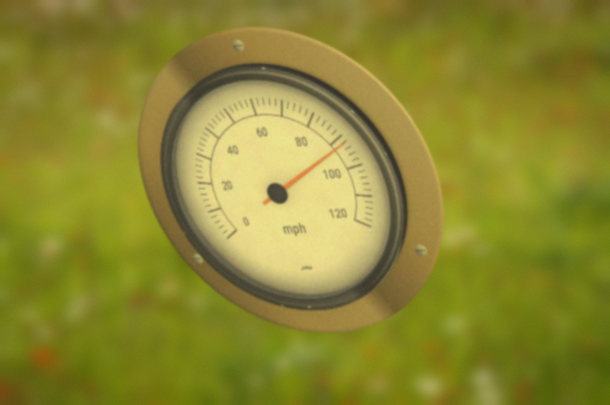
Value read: 92,mph
